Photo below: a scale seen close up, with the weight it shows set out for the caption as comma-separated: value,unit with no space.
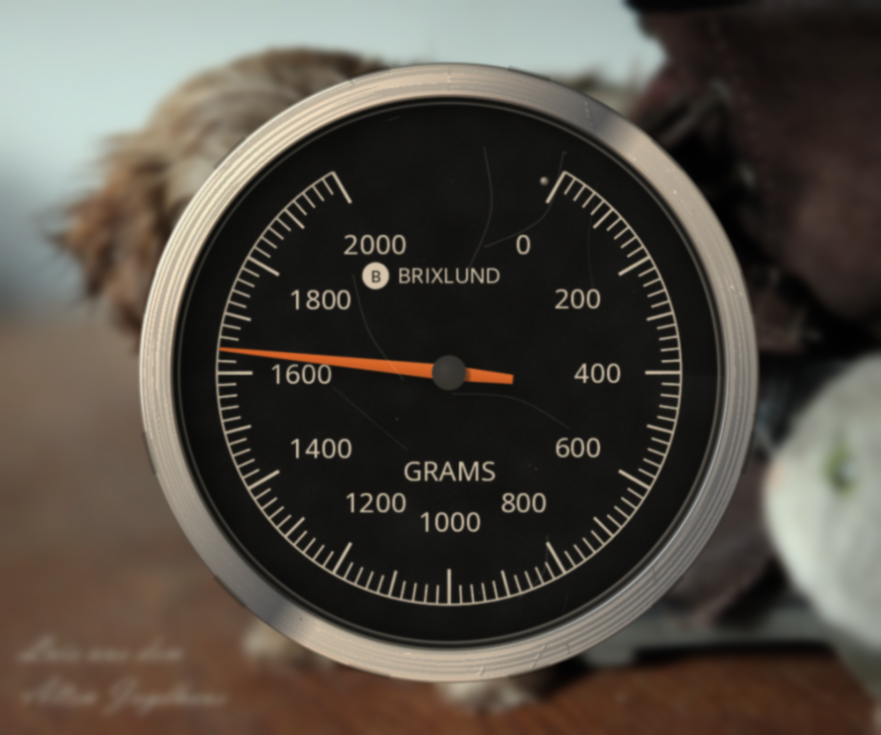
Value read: 1640,g
